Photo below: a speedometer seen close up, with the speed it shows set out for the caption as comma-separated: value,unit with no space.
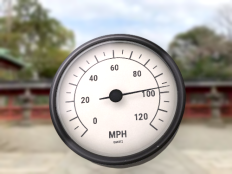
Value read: 97.5,mph
